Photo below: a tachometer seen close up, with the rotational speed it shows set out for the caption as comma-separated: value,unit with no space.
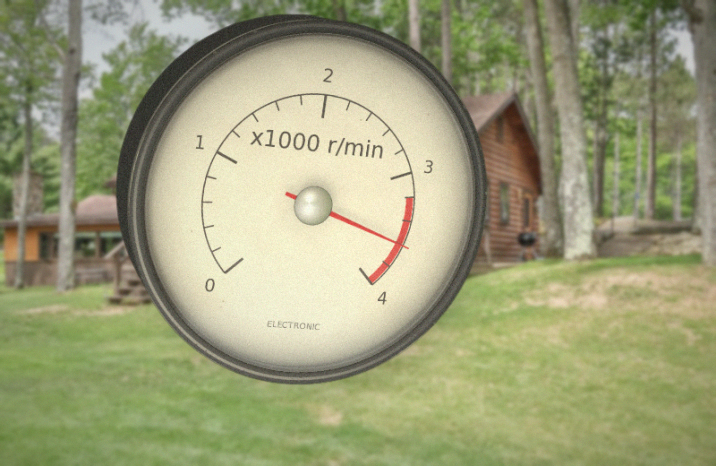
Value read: 3600,rpm
